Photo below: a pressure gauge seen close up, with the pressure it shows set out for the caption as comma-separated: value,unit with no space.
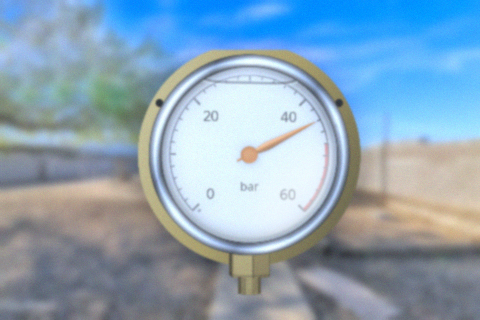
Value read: 44,bar
